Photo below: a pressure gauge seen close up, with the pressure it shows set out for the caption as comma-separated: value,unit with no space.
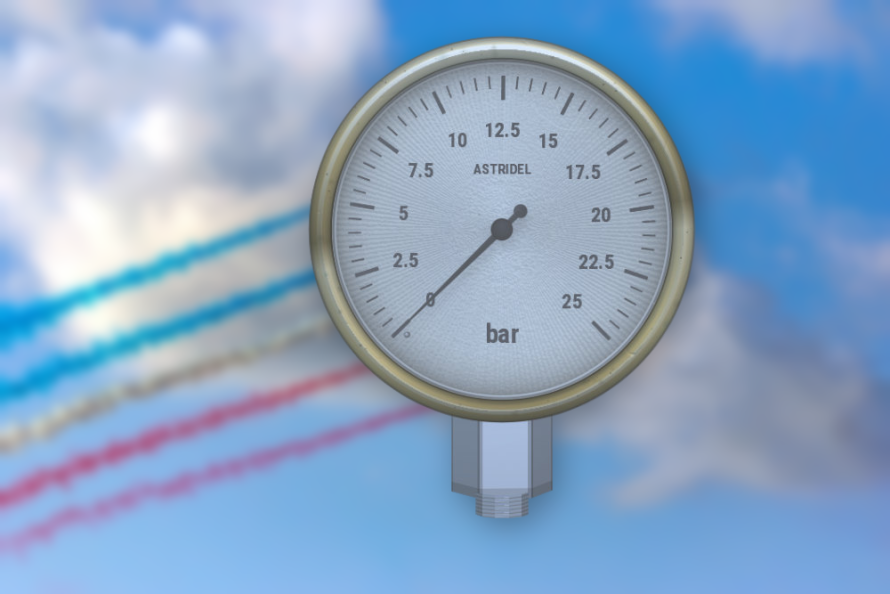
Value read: 0,bar
